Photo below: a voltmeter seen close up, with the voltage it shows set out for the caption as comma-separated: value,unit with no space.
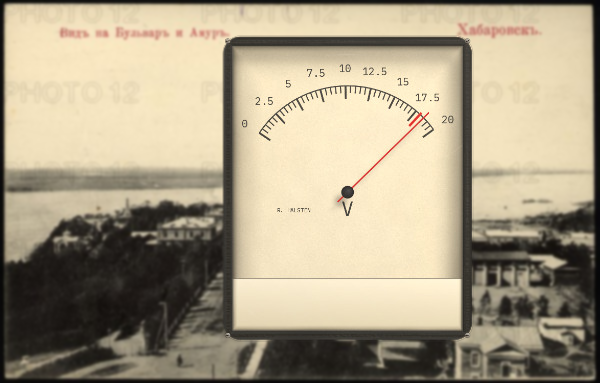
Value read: 18.5,V
